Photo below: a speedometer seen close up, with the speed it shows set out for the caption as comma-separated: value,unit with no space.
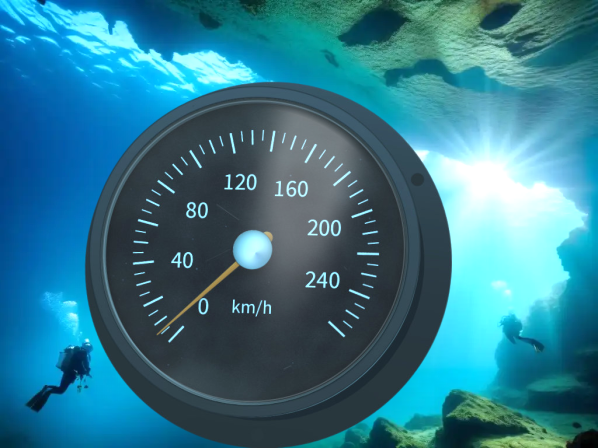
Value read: 5,km/h
